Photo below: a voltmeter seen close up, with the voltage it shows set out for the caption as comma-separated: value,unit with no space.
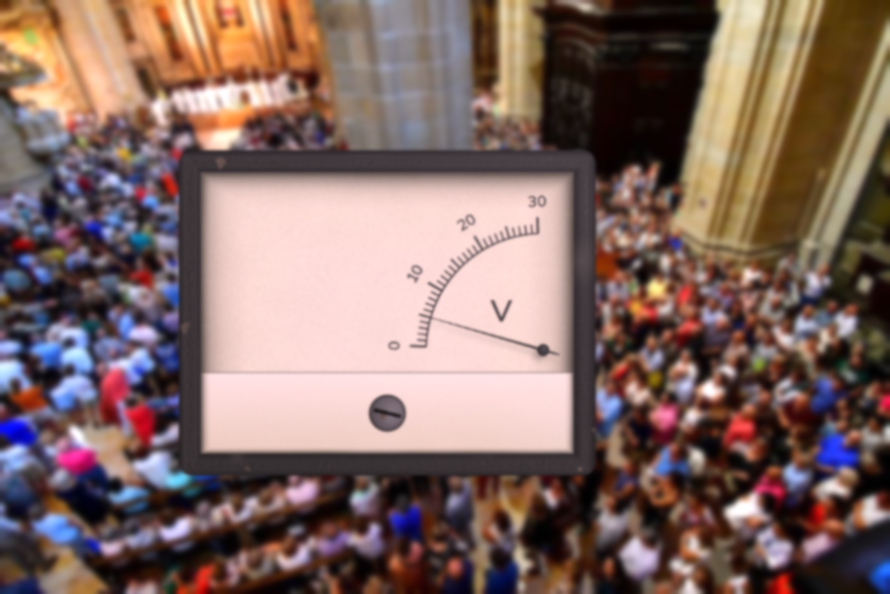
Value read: 5,V
